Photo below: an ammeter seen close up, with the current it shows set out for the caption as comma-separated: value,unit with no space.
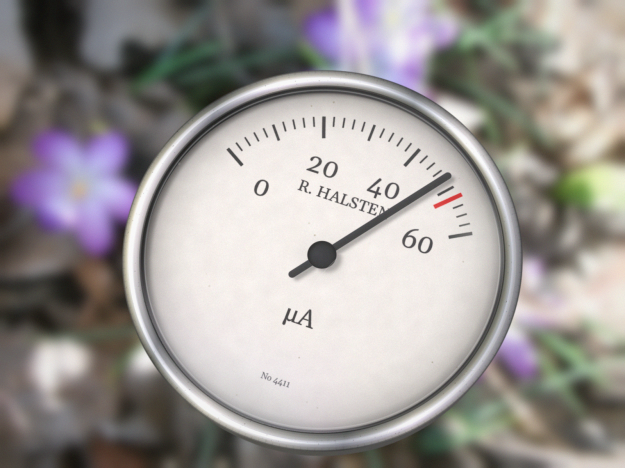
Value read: 48,µA
